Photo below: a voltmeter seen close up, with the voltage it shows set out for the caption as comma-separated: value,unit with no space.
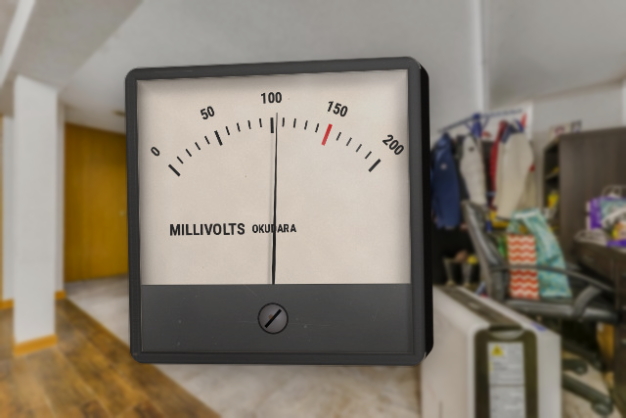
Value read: 105,mV
